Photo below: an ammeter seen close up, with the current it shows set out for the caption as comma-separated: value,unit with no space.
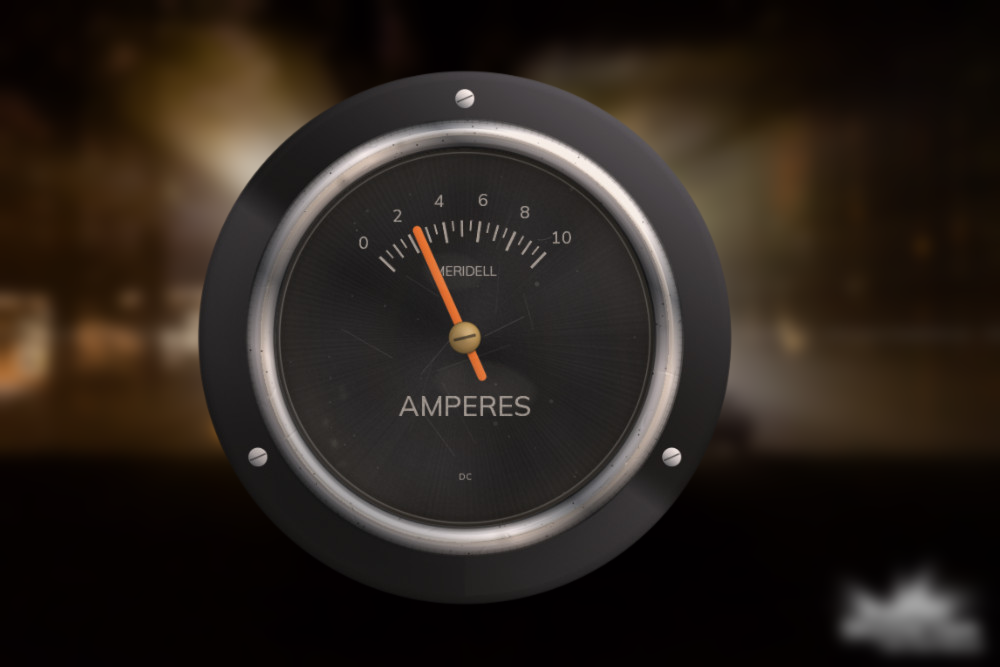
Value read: 2.5,A
